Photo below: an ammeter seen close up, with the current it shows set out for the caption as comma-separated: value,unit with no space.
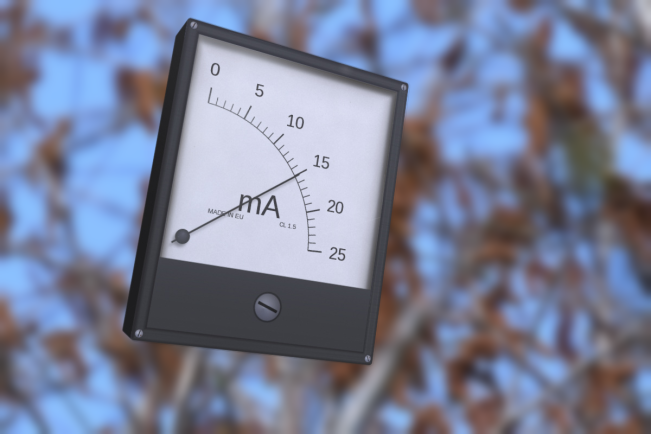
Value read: 15,mA
